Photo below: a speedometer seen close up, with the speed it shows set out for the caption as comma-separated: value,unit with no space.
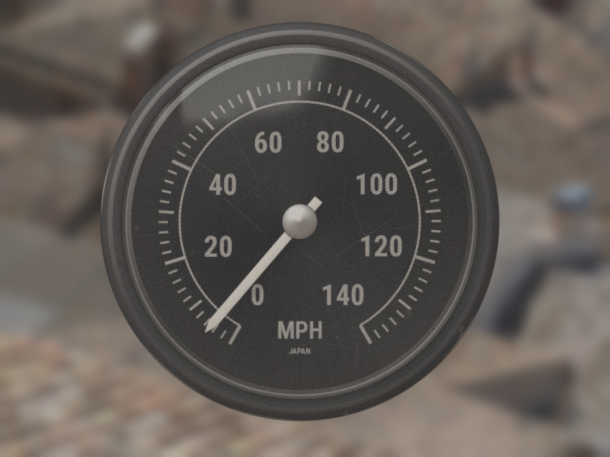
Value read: 5,mph
